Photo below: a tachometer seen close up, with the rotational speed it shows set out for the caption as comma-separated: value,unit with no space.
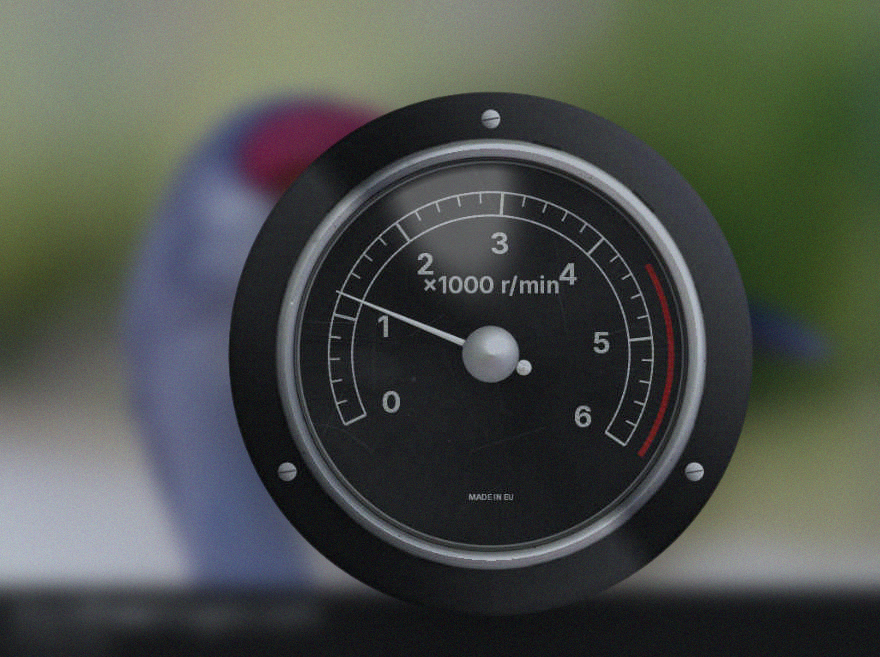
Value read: 1200,rpm
